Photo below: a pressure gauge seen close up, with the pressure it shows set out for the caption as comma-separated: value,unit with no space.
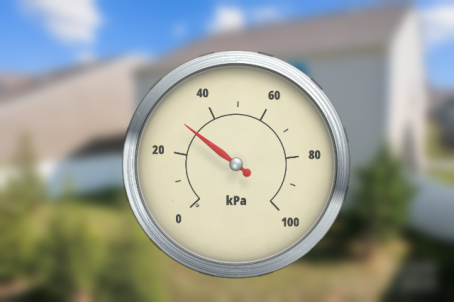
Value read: 30,kPa
